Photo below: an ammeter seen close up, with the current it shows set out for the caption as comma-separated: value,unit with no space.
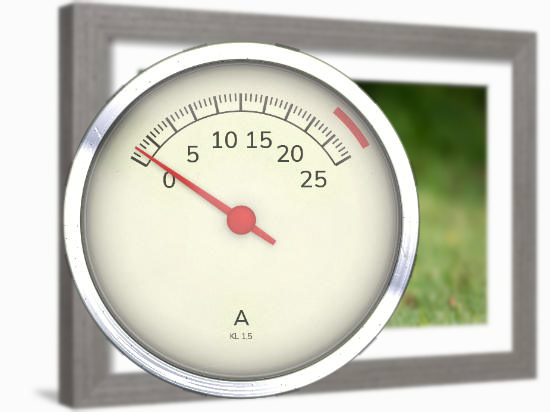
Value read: 1,A
